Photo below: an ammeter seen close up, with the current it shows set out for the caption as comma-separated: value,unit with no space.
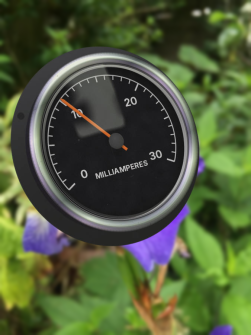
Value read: 10,mA
